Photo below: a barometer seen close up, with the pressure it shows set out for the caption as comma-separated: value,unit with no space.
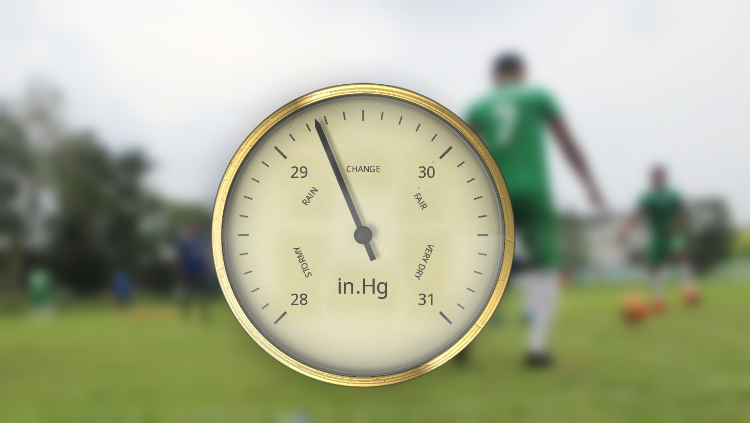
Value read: 29.25,inHg
